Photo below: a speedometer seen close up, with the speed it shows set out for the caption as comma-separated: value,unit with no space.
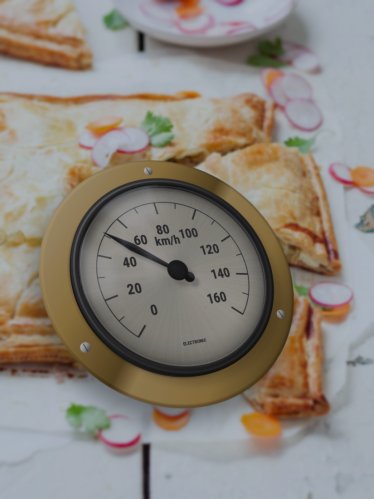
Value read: 50,km/h
